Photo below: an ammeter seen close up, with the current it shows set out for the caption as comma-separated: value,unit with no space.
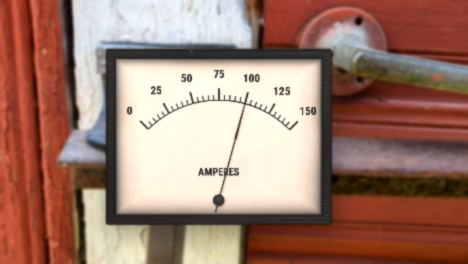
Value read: 100,A
